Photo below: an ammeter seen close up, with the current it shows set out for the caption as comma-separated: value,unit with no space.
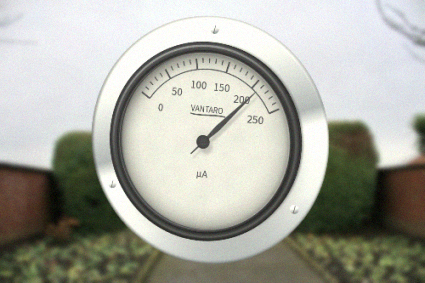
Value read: 210,µA
